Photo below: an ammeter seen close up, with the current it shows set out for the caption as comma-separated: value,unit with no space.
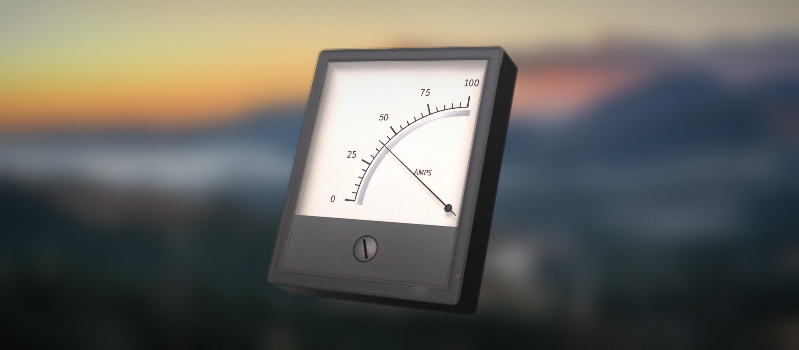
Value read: 40,A
